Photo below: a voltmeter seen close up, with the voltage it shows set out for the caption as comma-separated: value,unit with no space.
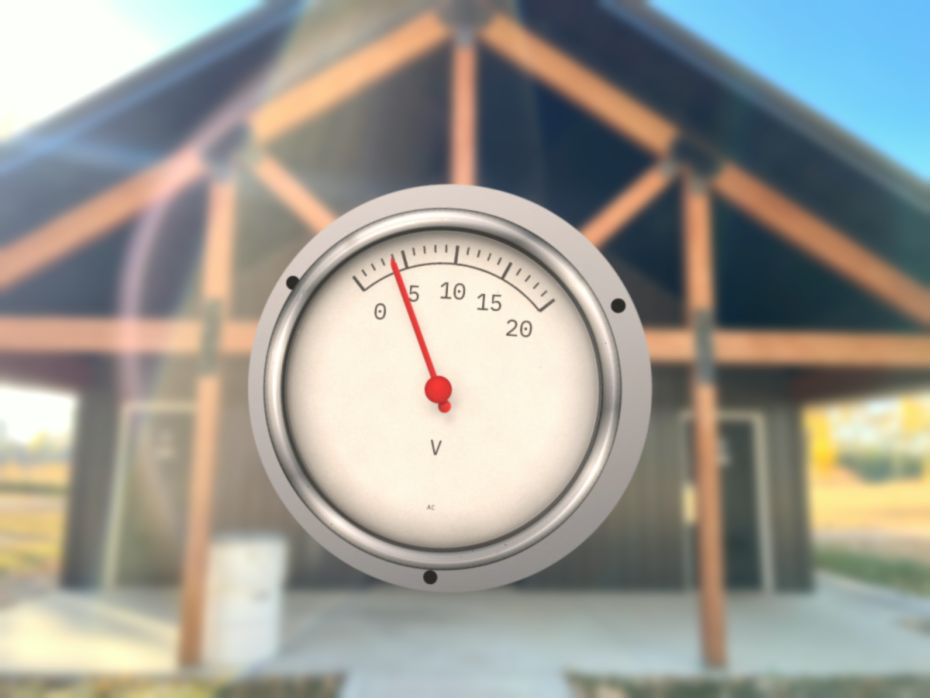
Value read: 4,V
